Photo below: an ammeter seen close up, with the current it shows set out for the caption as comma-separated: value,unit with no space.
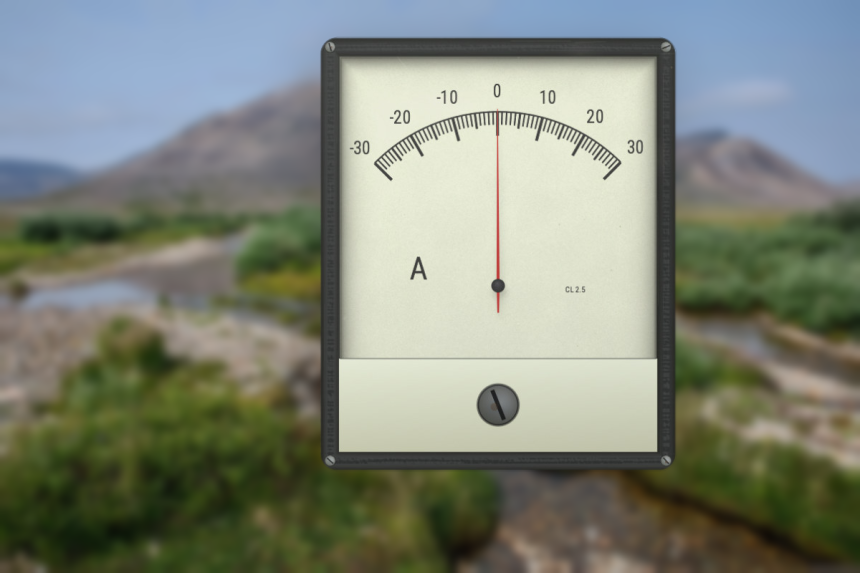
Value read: 0,A
